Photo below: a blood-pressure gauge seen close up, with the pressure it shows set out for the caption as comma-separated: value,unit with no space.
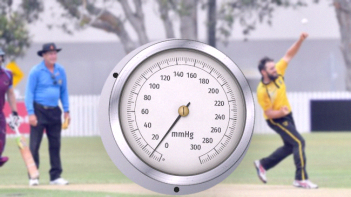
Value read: 10,mmHg
